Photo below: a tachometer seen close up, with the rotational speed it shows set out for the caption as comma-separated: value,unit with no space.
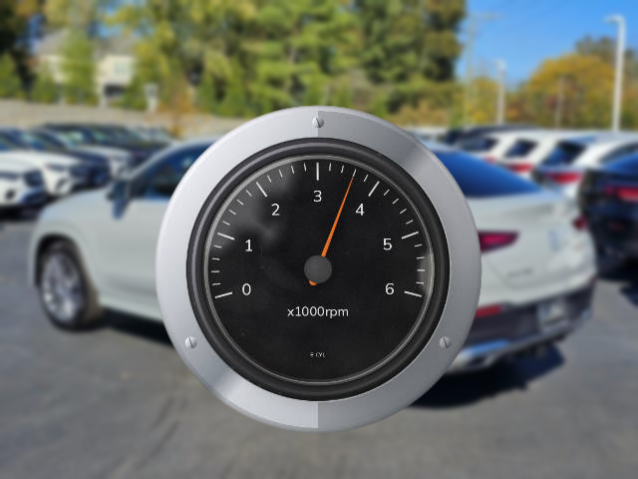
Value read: 3600,rpm
